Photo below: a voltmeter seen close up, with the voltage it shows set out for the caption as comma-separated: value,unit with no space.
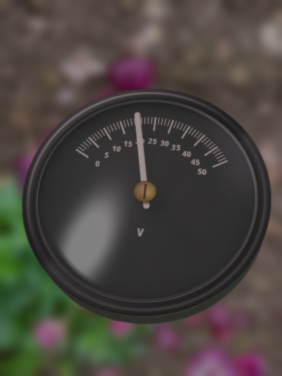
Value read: 20,V
